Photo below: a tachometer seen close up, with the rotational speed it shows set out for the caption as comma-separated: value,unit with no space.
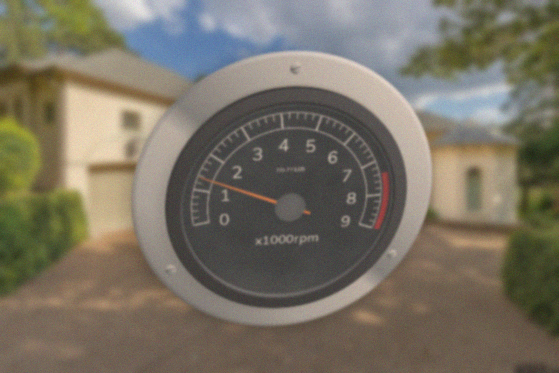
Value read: 1400,rpm
